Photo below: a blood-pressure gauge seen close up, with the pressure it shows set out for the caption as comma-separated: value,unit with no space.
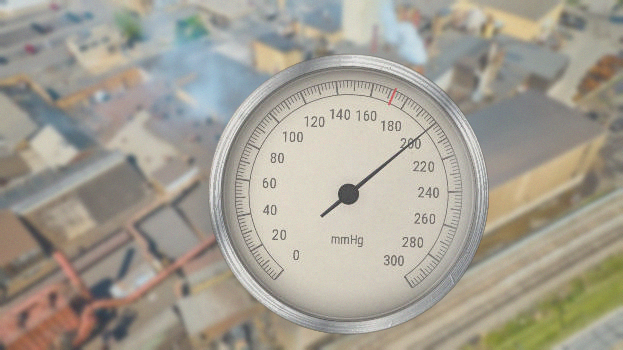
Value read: 200,mmHg
